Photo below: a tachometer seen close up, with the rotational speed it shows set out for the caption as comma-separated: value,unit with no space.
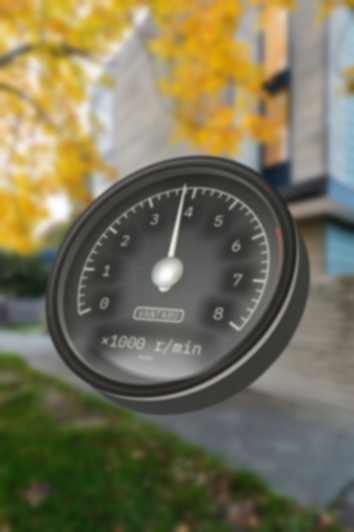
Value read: 3800,rpm
